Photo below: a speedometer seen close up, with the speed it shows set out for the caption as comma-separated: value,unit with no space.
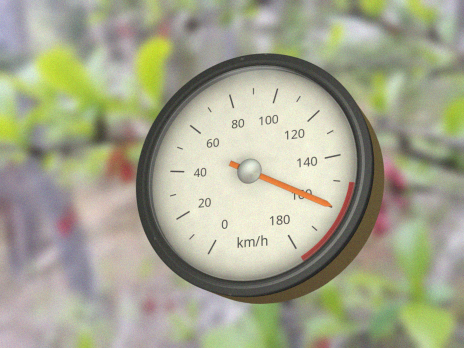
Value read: 160,km/h
